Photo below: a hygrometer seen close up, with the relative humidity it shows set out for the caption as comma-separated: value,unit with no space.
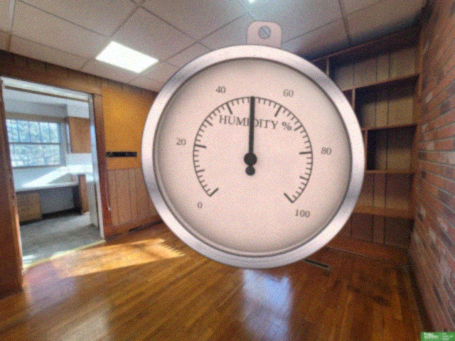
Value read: 50,%
